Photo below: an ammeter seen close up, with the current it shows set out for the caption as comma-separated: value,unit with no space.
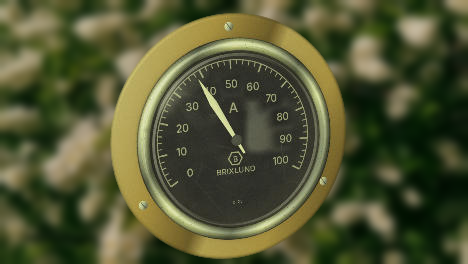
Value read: 38,A
